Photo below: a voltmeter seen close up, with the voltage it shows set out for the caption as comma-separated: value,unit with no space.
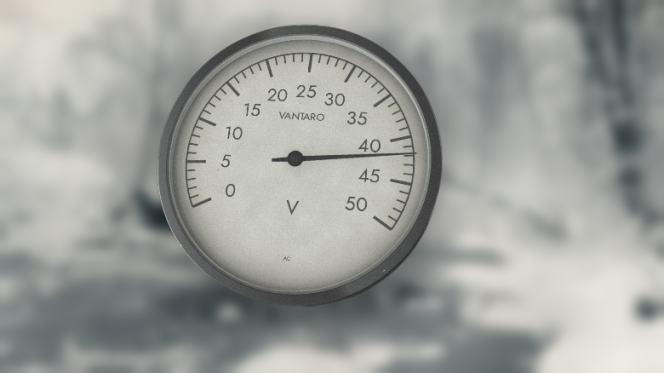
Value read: 42,V
